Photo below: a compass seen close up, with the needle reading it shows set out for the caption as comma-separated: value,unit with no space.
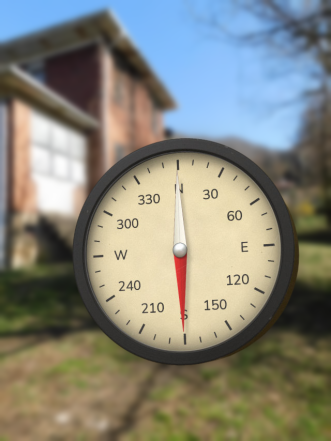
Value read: 180,°
